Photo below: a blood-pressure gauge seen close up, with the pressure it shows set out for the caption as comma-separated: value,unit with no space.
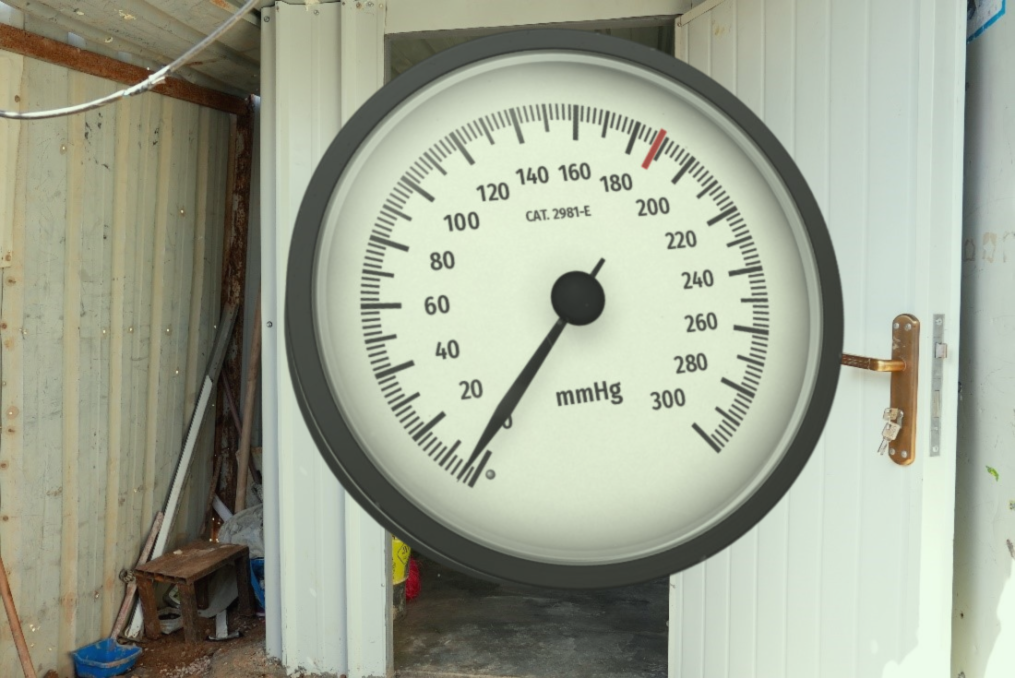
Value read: 4,mmHg
